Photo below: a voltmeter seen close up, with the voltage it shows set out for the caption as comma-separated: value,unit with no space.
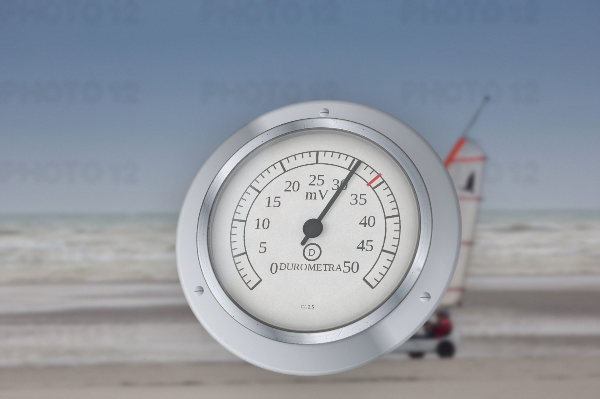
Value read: 31,mV
